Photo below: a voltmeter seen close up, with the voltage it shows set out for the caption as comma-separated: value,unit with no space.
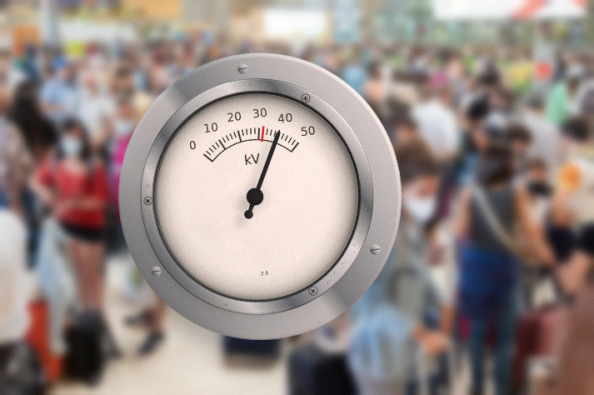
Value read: 40,kV
